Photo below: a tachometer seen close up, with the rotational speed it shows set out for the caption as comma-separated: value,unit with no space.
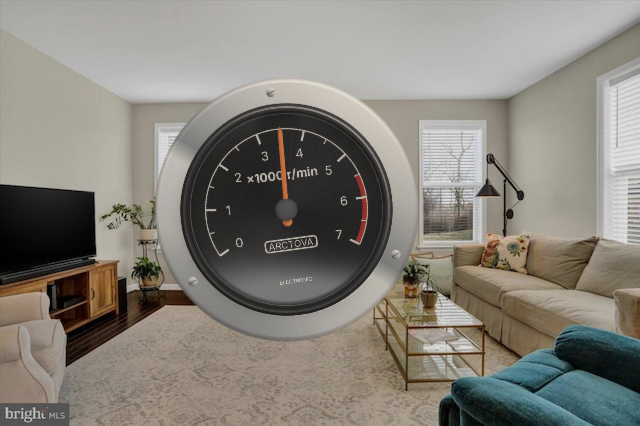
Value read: 3500,rpm
